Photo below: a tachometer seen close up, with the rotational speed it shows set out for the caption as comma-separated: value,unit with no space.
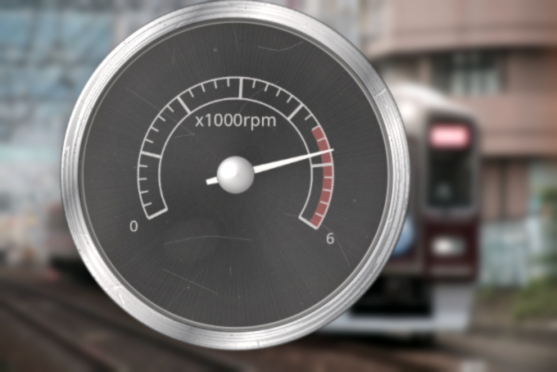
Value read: 4800,rpm
